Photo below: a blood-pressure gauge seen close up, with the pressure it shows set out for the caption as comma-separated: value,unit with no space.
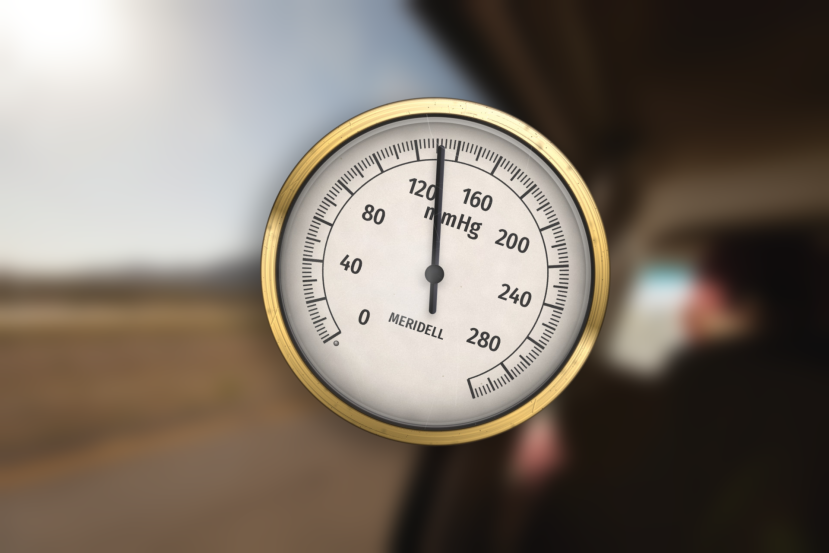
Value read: 132,mmHg
